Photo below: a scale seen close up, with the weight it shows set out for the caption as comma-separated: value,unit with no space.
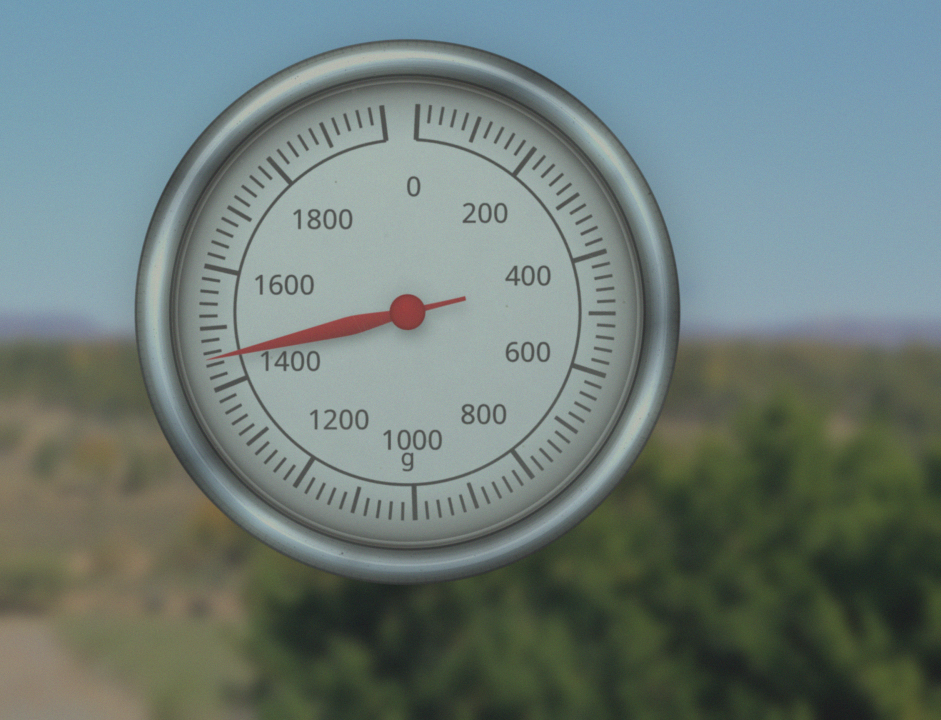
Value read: 1450,g
